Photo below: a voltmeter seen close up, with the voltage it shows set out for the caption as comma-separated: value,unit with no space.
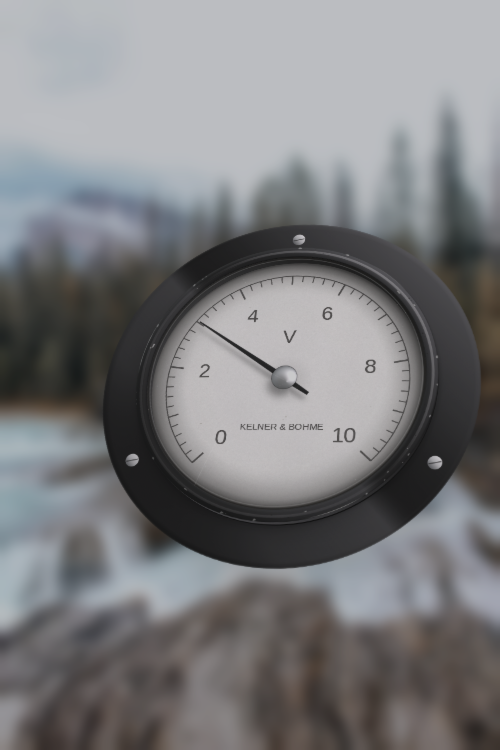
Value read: 3,V
